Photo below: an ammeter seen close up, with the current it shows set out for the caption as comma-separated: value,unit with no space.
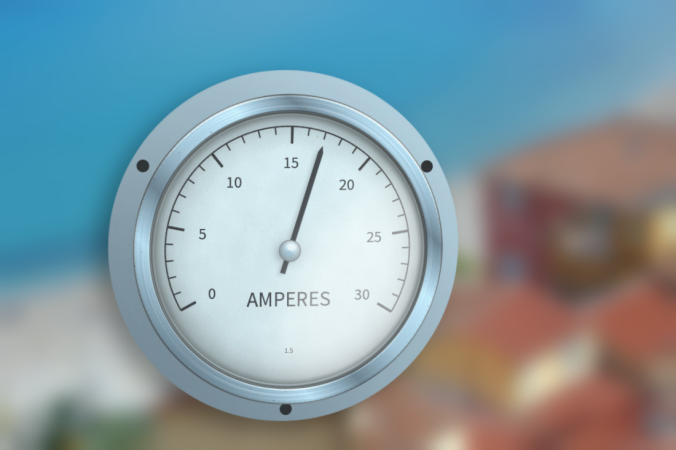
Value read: 17,A
